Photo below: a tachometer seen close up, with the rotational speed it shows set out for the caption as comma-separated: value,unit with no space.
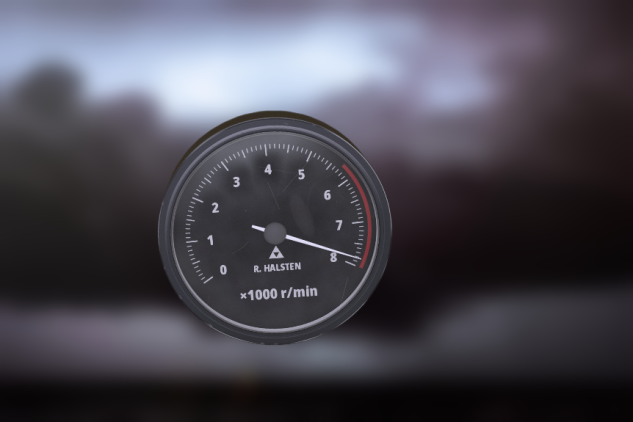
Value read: 7800,rpm
